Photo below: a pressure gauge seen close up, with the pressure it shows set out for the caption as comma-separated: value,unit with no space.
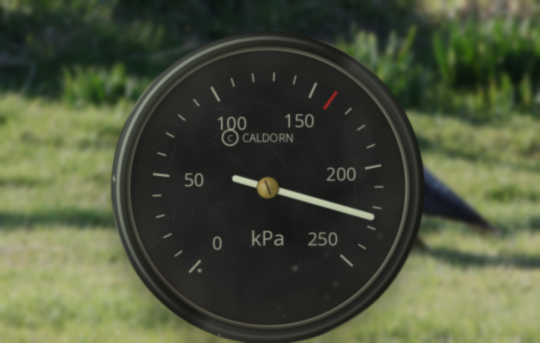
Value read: 225,kPa
